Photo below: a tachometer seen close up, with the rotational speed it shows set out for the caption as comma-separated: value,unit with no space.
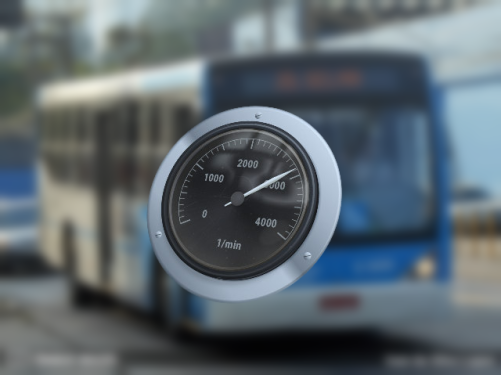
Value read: 2900,rpm
